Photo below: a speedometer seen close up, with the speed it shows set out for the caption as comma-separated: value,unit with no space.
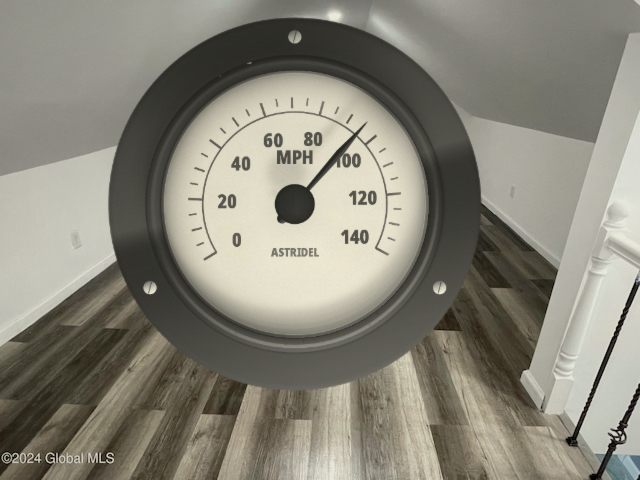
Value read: 95,mph
